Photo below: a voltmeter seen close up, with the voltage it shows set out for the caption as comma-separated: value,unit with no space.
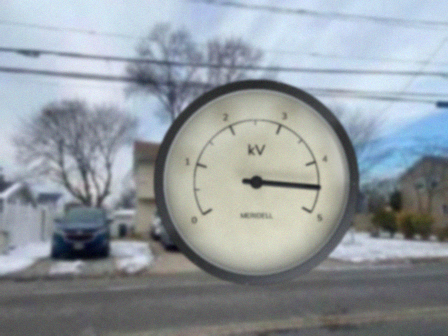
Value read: 4.5,kV
